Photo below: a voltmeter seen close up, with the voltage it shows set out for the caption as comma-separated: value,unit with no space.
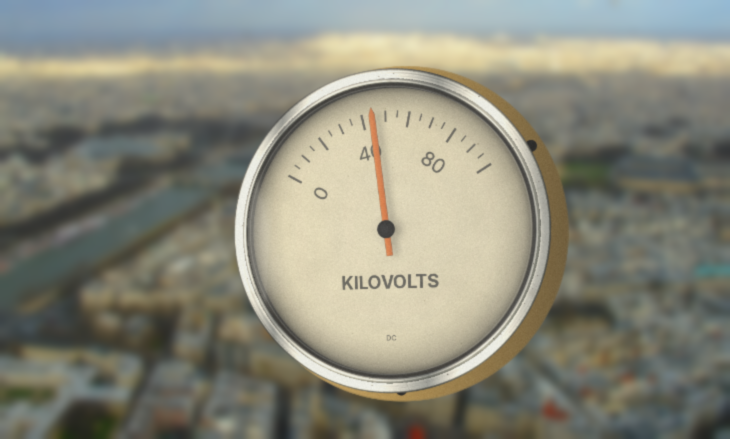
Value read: 45,kV
